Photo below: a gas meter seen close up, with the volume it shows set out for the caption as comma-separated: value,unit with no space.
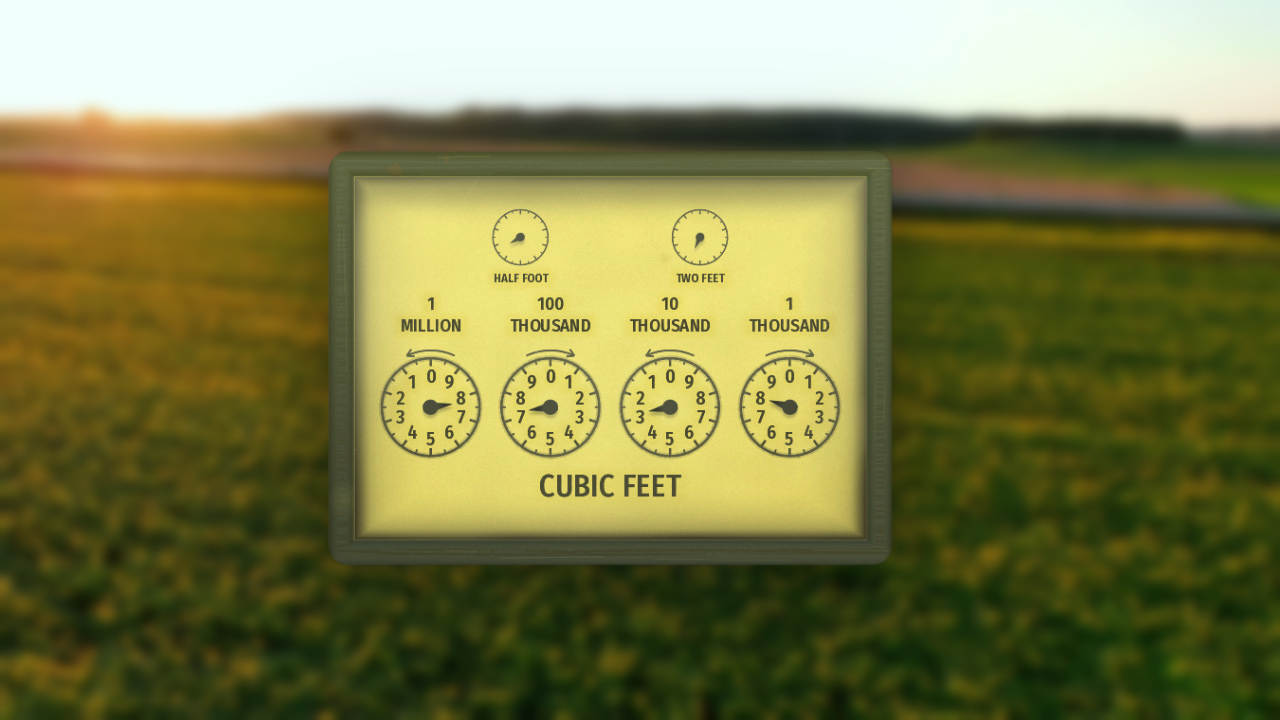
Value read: 772800,ft³
